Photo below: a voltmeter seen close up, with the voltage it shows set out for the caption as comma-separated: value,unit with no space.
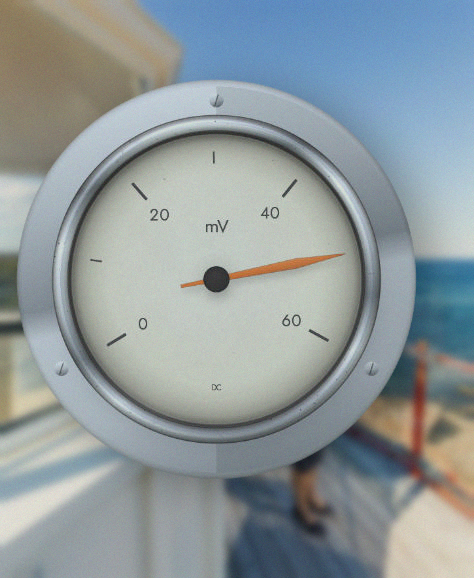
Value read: 50,mV
